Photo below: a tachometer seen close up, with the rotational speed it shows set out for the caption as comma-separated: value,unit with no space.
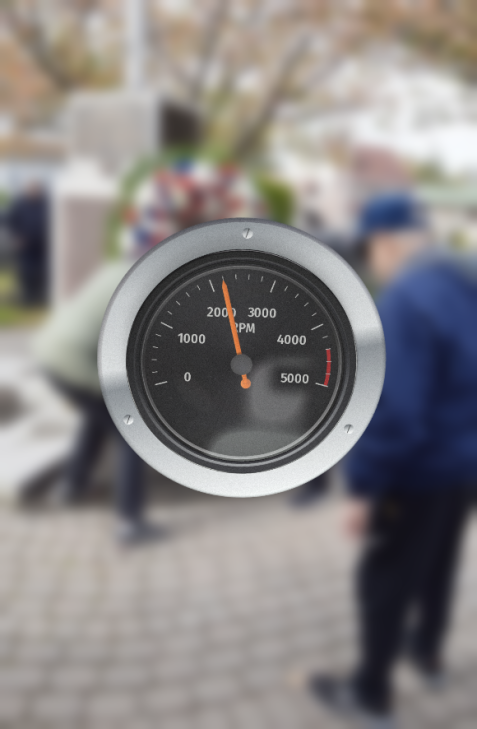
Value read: 2200,rpm
